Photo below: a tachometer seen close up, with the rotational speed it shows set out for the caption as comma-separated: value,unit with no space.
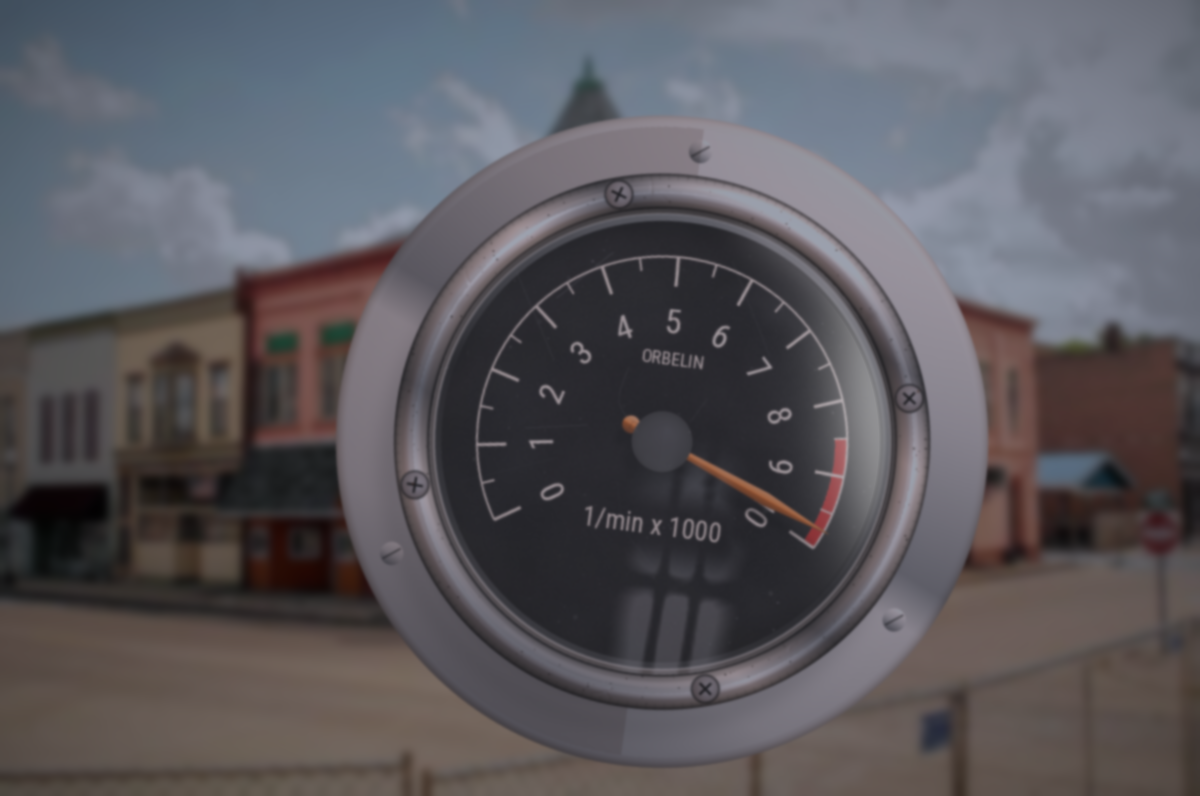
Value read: 9750,rpm
